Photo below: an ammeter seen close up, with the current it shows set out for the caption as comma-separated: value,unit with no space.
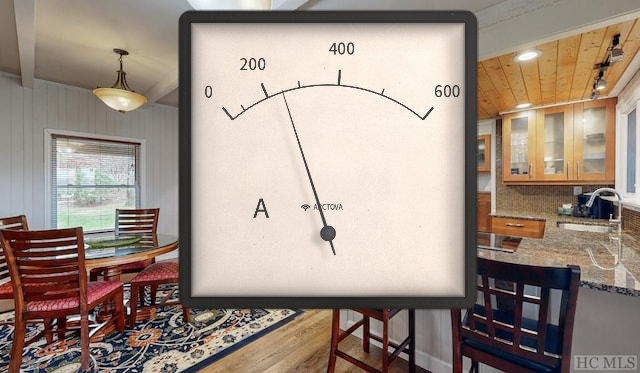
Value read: 250,A
